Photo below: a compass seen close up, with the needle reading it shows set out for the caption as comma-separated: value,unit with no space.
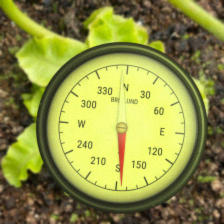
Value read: 175,°
